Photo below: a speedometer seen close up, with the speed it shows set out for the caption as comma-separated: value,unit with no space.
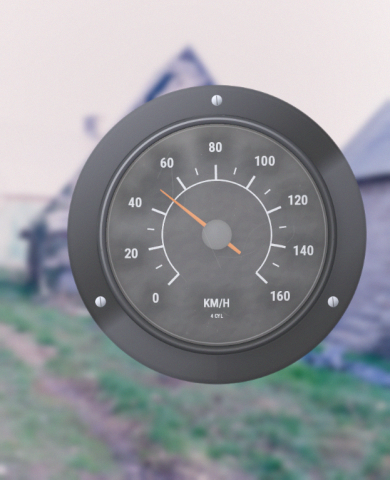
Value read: 50,km/h
